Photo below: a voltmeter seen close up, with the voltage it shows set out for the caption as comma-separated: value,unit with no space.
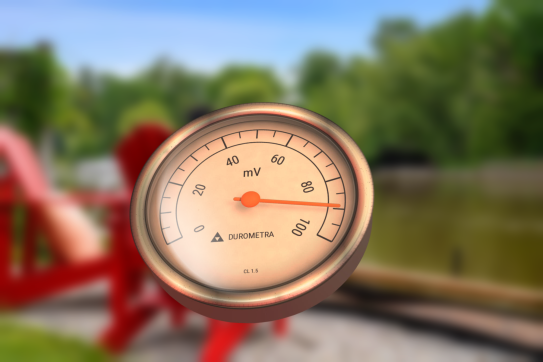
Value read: 90,mV
